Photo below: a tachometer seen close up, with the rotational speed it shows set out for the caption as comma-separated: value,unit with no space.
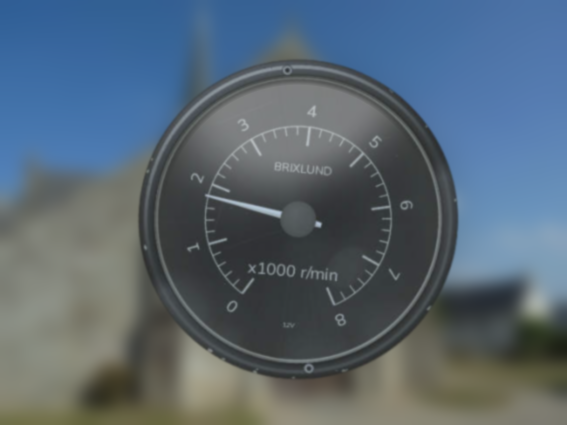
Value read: 1800,rpm
